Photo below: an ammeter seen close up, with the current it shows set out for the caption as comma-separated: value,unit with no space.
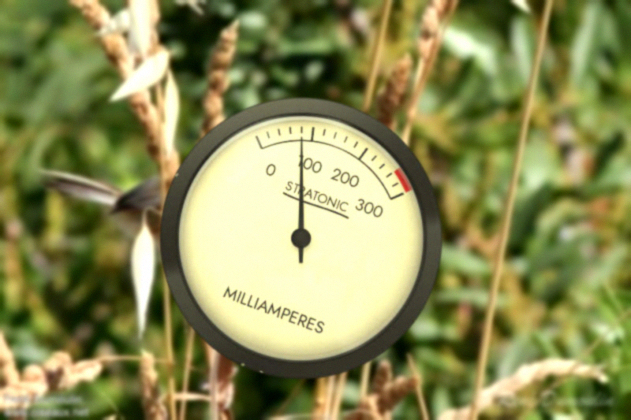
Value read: 80,mA
